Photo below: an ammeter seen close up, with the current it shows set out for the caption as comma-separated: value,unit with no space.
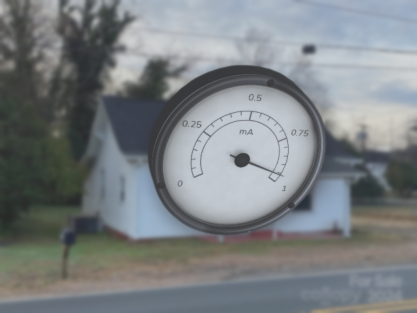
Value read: 0.95,mA
